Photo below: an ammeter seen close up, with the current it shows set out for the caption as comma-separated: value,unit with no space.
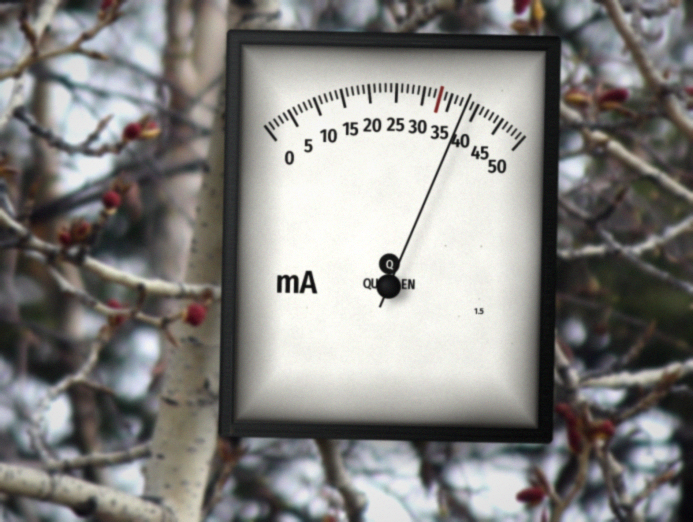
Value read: 38,mA
